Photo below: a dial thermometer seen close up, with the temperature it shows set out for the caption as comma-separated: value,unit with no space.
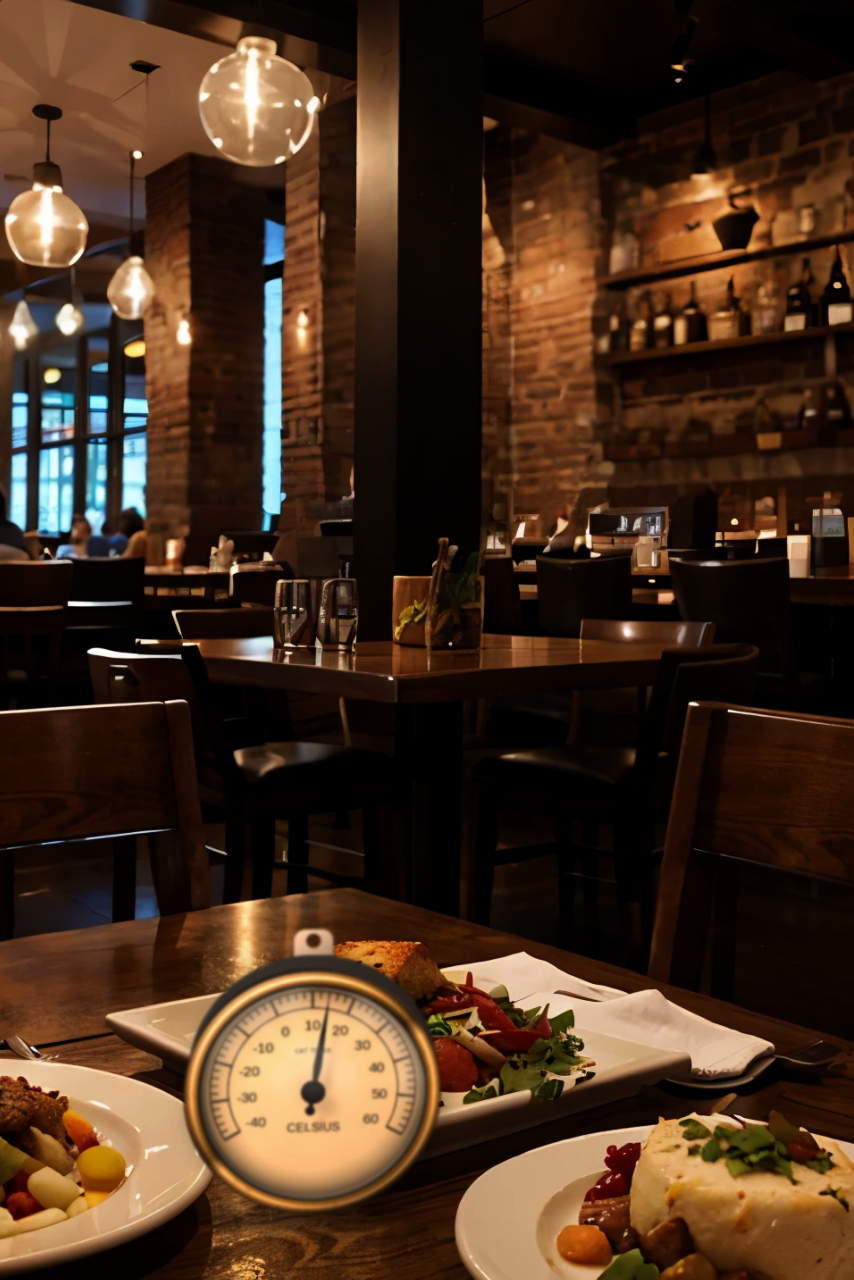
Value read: 14,°C
